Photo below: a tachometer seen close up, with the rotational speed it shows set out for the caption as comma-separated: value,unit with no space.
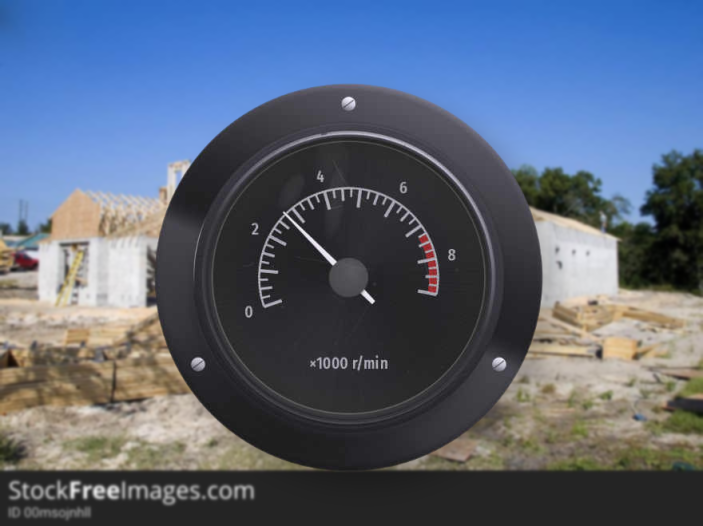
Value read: 2750,rpm
